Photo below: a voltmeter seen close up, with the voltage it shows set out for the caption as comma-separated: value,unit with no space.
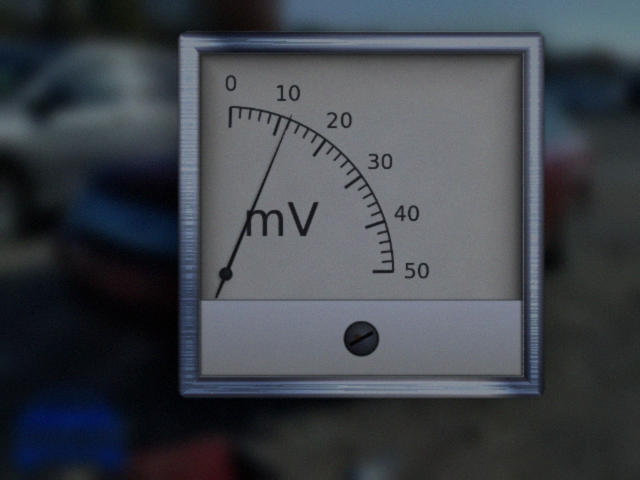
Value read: 12,mV
